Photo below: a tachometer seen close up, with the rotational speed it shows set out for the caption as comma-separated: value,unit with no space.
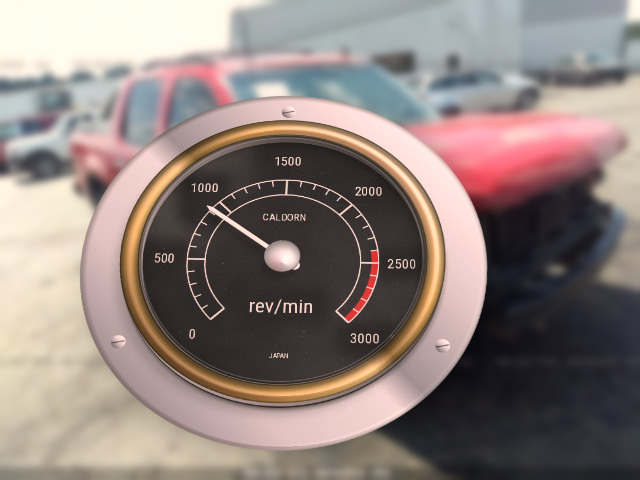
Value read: 900,rpm
